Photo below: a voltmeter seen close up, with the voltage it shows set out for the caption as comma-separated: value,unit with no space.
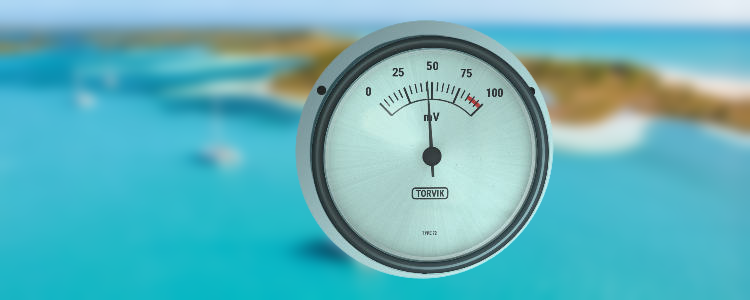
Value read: 45,mV
